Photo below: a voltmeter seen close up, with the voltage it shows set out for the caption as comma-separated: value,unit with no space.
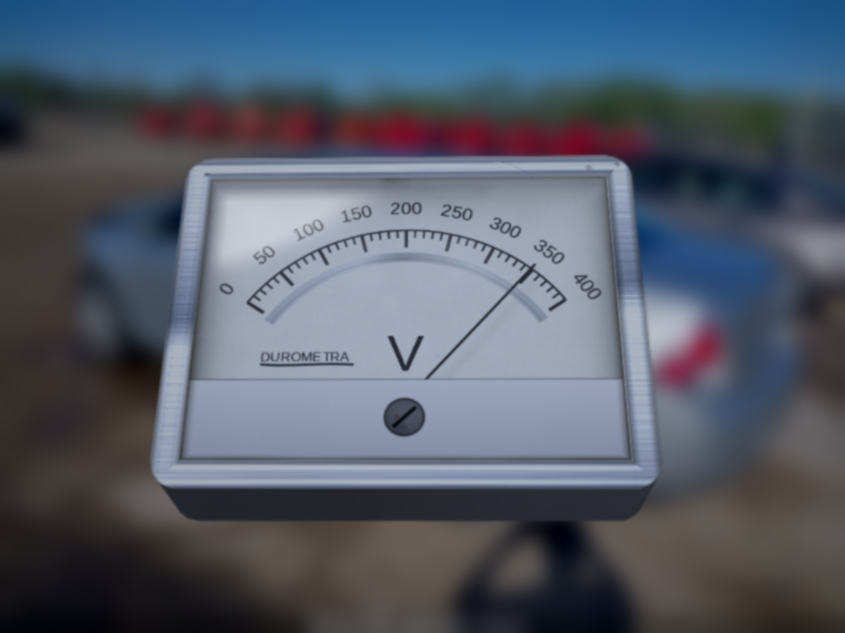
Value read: 350,V
